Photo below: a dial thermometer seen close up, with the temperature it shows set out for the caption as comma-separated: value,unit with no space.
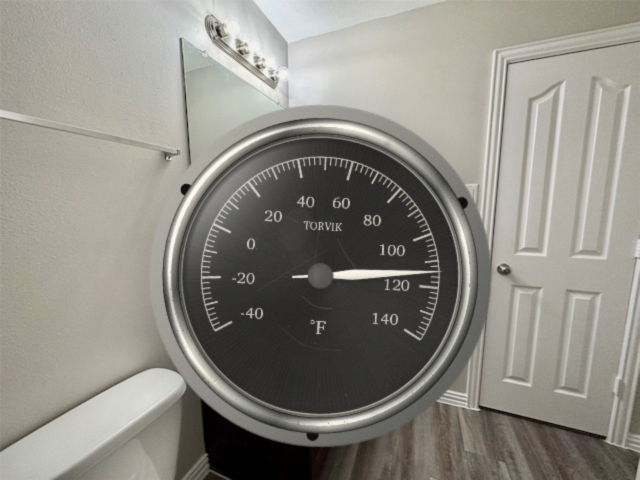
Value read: 114,°F
